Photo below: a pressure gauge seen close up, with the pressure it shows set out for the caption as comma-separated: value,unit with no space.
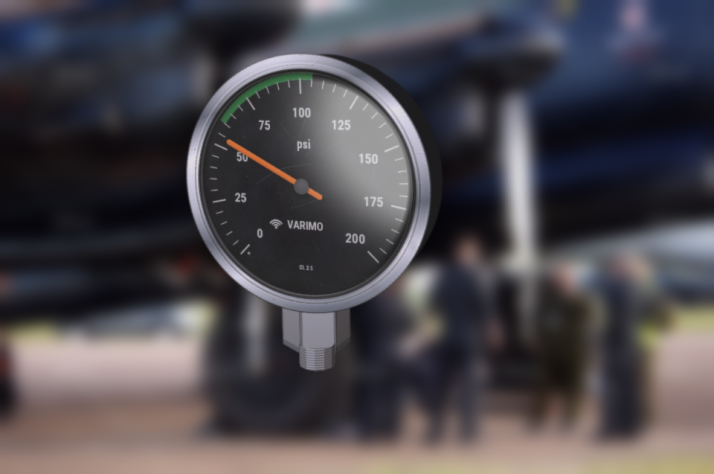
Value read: 55,psi
